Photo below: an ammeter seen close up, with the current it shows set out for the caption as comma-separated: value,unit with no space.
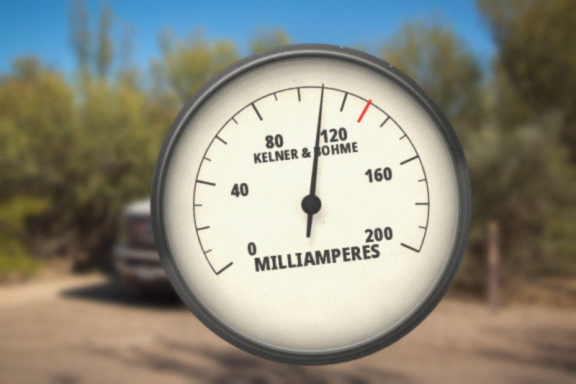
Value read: 110,mA
